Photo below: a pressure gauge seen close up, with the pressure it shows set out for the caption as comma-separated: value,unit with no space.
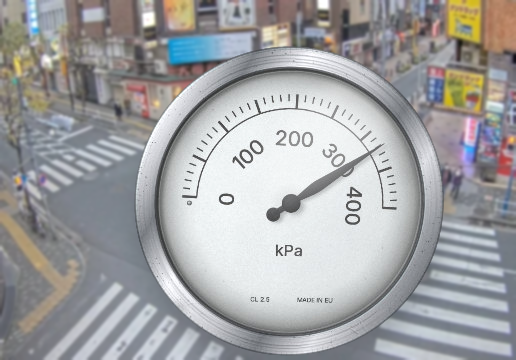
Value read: 320,kPa
